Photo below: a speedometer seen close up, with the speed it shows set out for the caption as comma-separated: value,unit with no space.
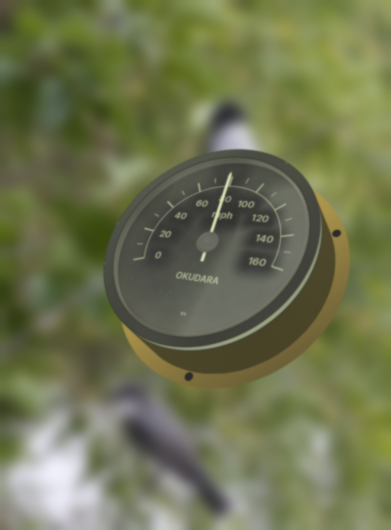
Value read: 80,mph
